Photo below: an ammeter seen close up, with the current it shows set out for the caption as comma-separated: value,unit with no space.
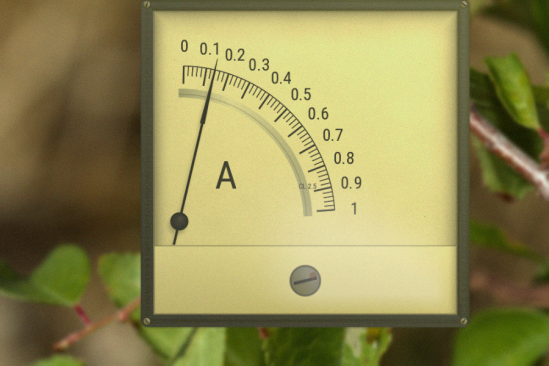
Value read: 0.14,A
